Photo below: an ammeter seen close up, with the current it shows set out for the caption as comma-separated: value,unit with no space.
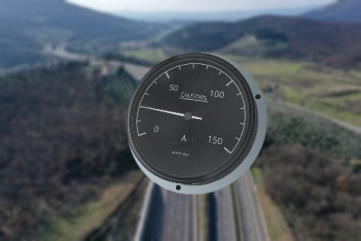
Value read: 20,A
